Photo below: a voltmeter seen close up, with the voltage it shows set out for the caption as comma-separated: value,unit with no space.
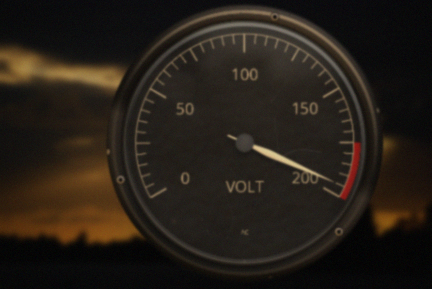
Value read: 195,V
